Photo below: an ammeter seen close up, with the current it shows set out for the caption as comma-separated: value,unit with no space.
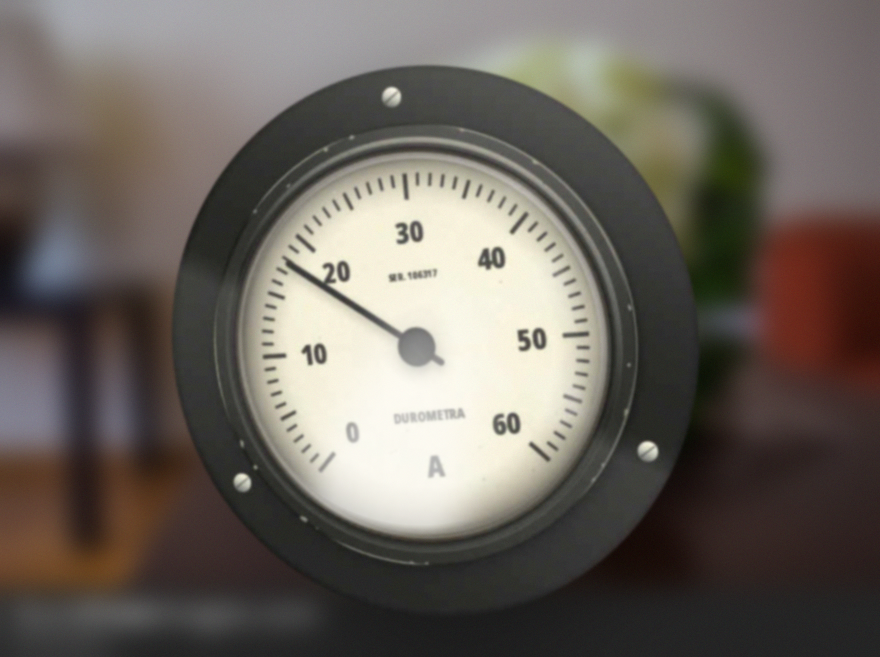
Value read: 18,A
